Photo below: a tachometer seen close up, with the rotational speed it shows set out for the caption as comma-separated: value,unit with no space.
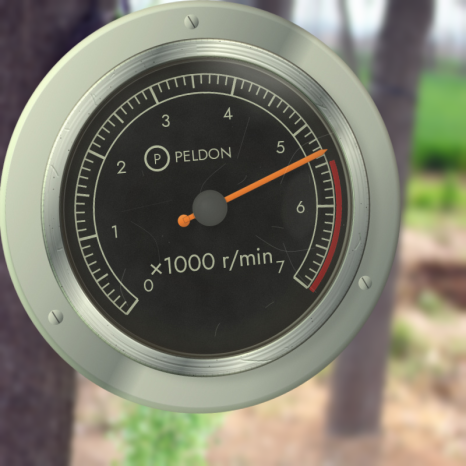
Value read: 5350,rpm
